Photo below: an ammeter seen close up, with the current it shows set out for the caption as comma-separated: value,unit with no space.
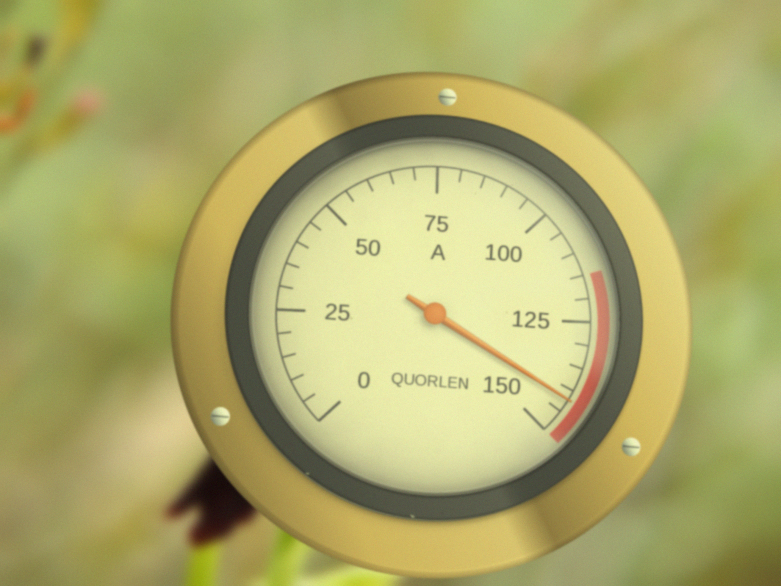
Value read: 142.5,A
